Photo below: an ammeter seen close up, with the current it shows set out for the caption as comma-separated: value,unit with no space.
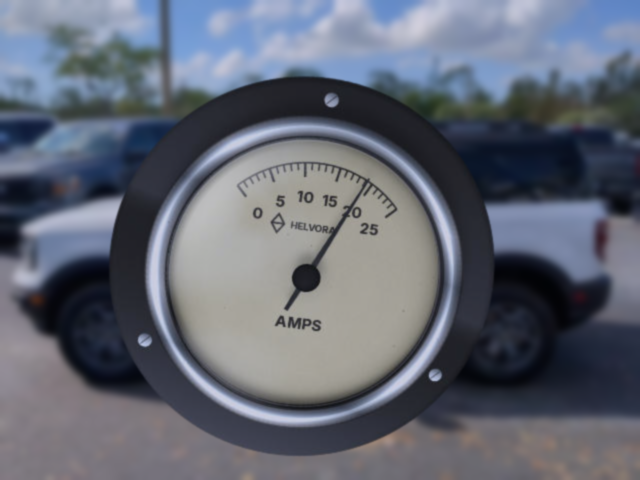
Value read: 19,A
